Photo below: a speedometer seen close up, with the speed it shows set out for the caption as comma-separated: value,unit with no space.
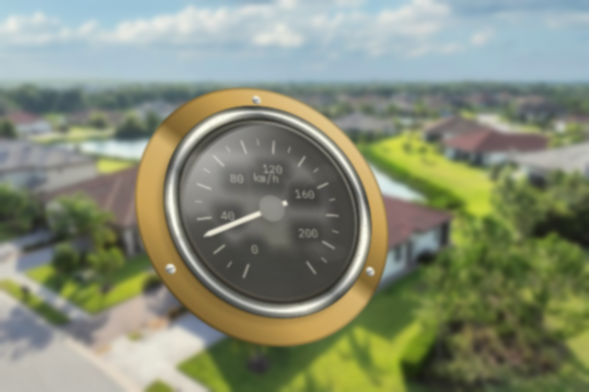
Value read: 30,km/h
